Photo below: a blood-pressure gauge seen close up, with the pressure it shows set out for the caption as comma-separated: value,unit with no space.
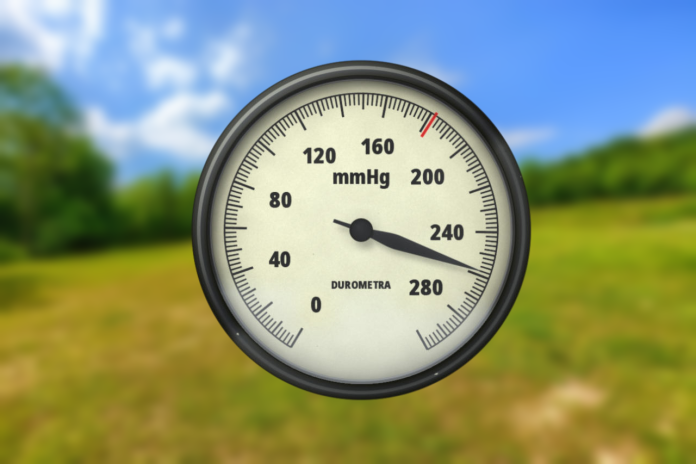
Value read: 258,mmHg
